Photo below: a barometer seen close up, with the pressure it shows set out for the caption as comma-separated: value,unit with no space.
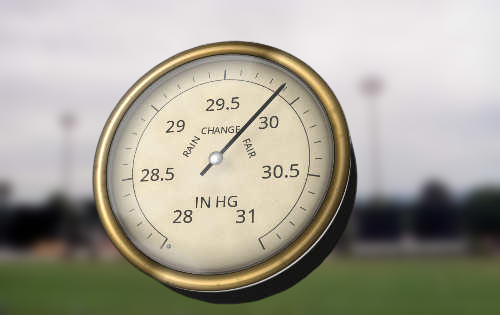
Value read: 29.9,inHg
